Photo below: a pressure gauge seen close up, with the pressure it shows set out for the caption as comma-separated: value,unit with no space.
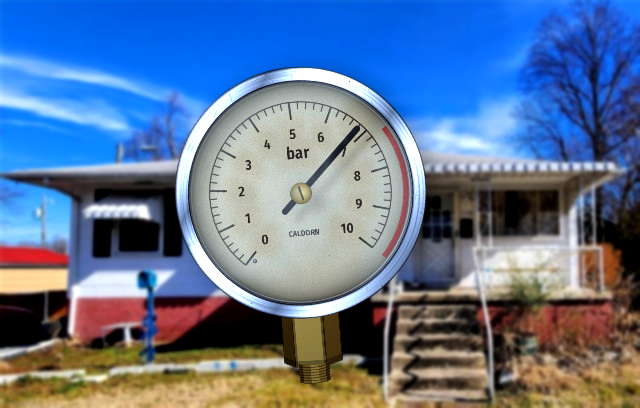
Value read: 6.8,bar
